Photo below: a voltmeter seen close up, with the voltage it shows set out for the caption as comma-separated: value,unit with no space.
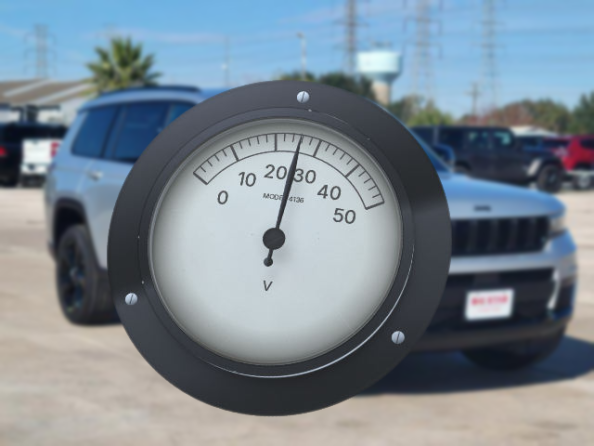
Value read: 26,V
